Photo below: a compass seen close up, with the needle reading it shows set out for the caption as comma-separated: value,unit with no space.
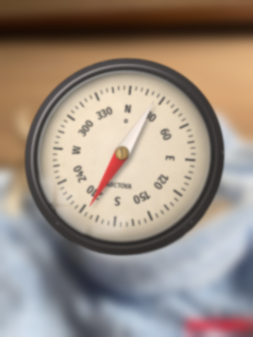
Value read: 205,°
